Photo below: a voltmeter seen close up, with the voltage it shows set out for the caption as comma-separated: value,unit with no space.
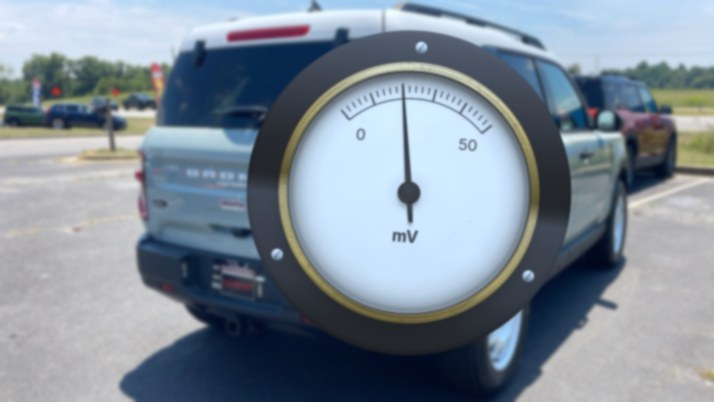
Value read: 20,mV
